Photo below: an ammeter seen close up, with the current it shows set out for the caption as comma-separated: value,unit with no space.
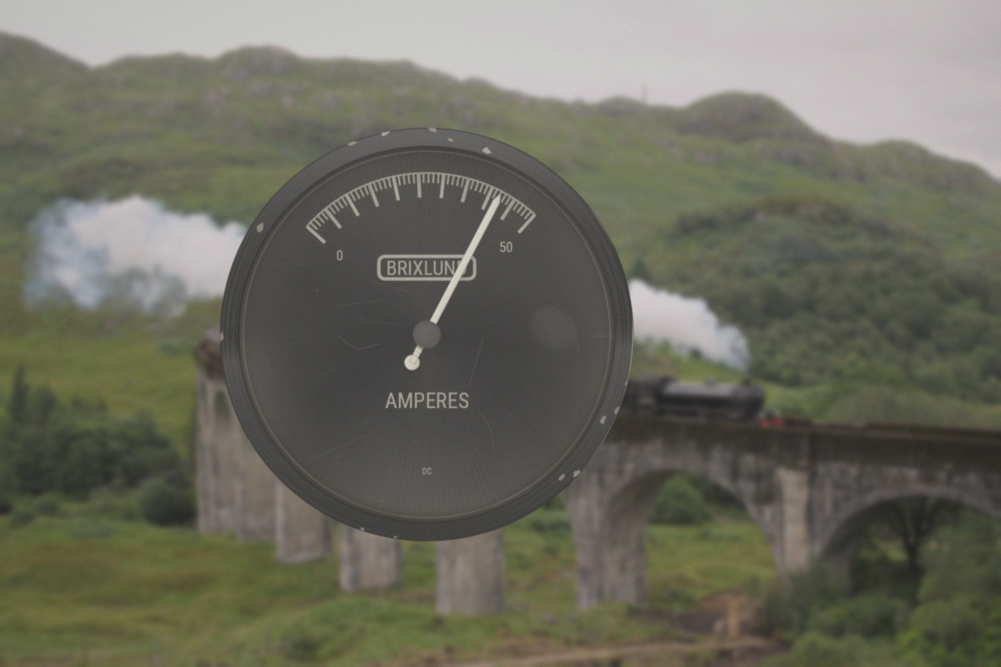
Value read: 42,A
